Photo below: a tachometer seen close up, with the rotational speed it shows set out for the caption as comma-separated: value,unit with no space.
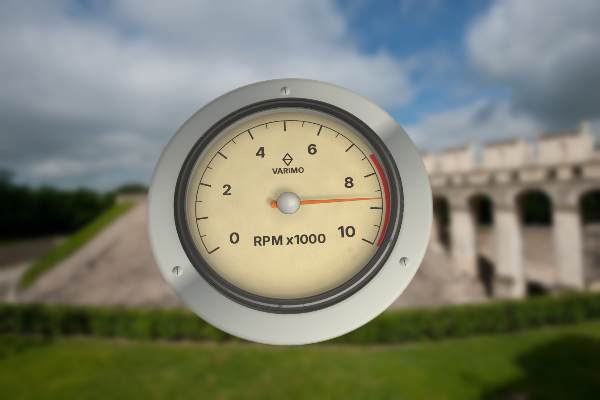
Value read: 8750,rpm
